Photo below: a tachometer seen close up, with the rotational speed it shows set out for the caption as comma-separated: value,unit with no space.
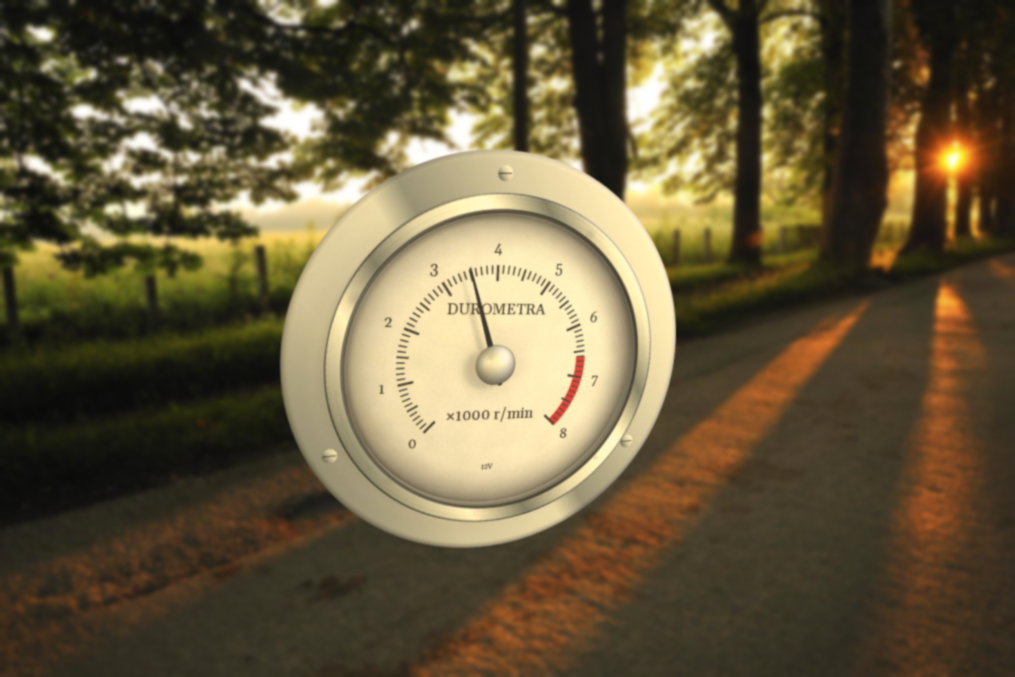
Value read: 3500,rpm
